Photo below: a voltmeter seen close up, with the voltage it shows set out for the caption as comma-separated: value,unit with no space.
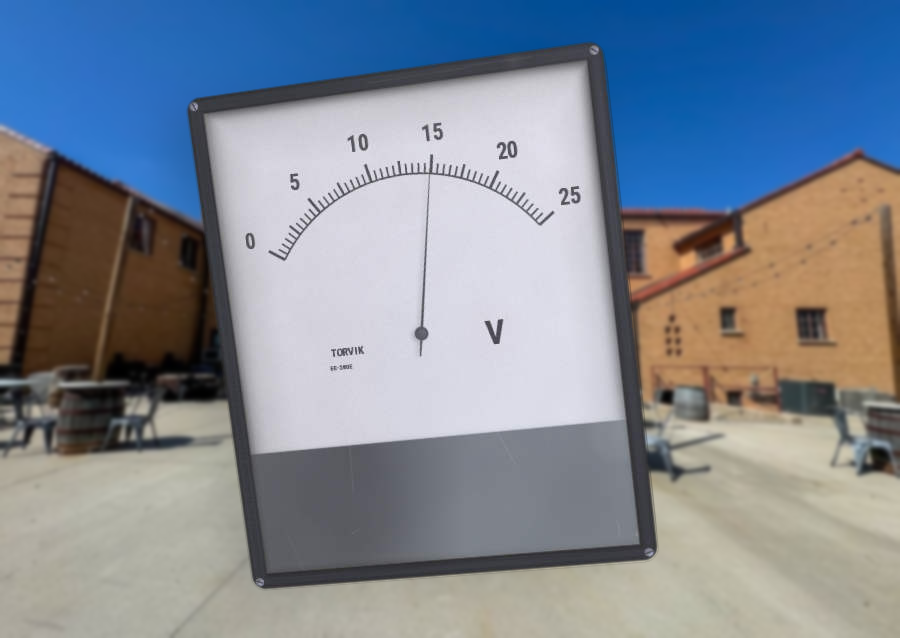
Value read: 15,V
